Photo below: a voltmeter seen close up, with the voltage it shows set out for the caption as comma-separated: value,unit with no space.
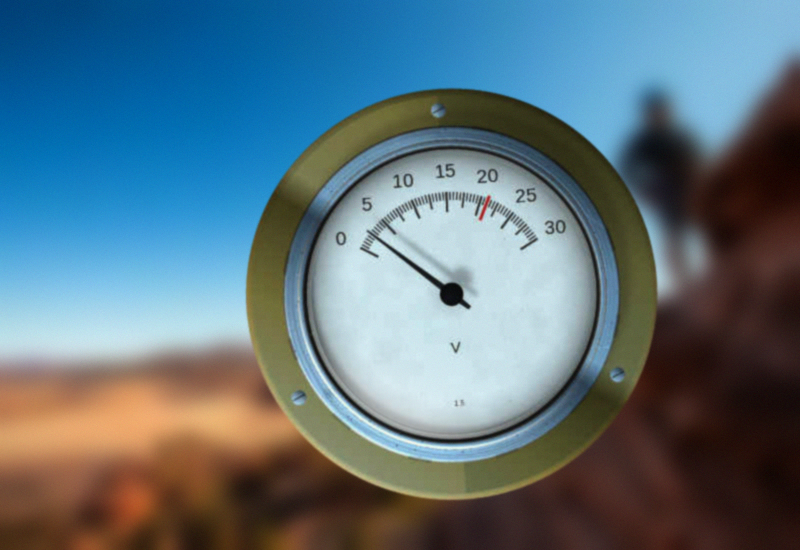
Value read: 2.5,V
